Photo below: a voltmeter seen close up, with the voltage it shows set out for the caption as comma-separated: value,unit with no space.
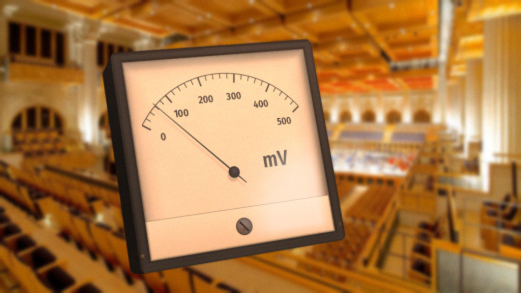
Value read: 60,mV
